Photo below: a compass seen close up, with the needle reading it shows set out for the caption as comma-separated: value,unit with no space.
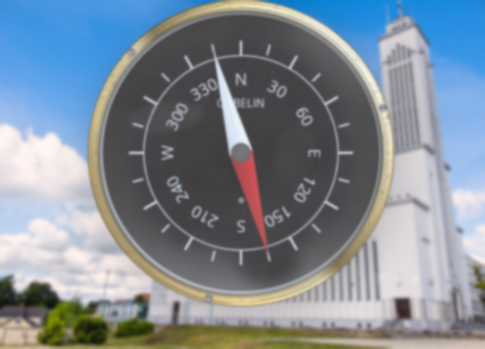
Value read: 165,°
